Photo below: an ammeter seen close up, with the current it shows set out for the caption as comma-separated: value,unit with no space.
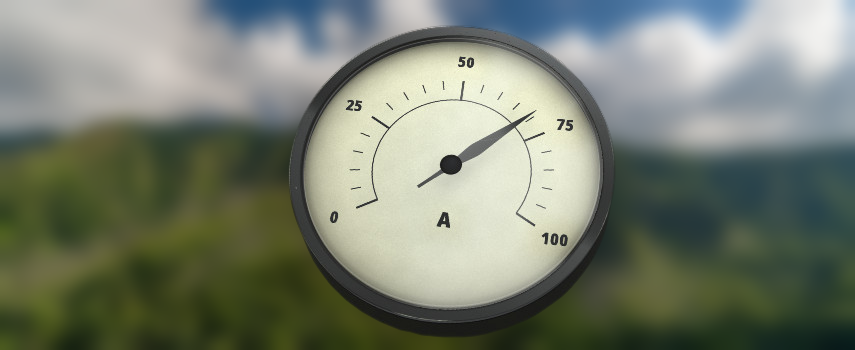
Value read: 70,A
